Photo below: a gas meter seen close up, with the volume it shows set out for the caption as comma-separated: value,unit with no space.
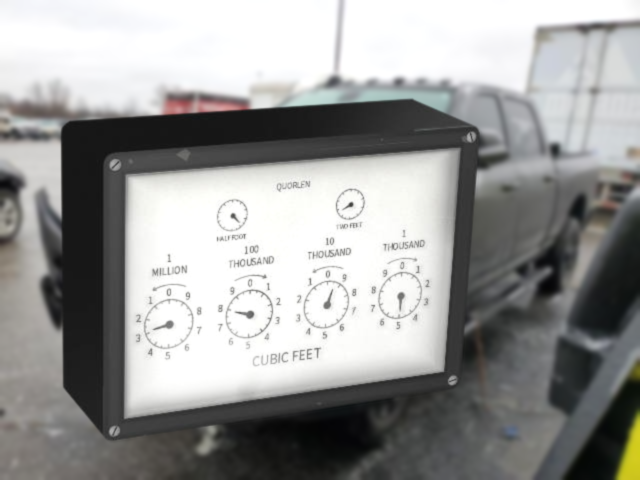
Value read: 279500,ft³
